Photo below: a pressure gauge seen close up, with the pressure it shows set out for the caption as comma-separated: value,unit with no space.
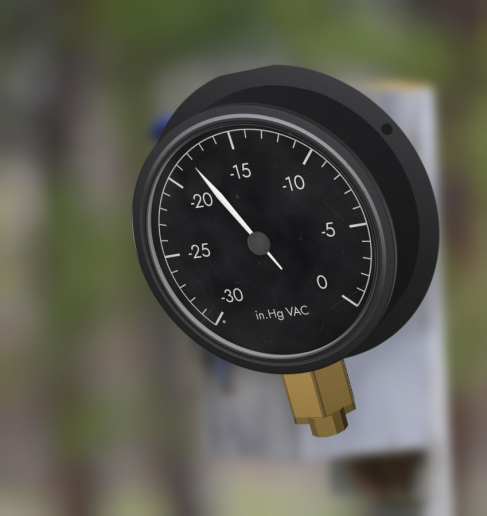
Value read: -18,inHg
